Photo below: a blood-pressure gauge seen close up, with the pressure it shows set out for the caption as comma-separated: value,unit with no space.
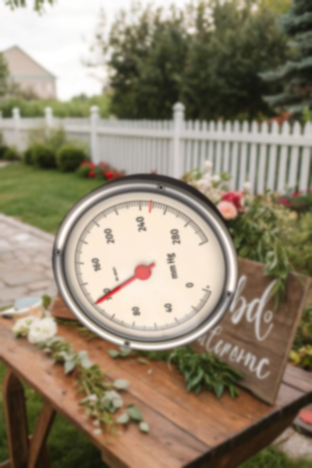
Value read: 120,mmHg
